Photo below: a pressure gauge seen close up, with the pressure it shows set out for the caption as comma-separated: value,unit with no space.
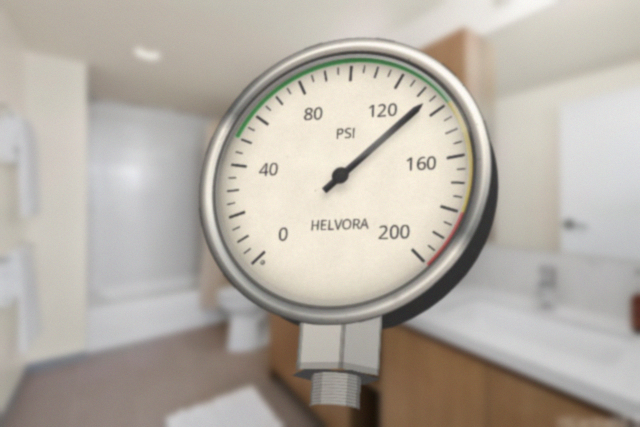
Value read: 135,psi
